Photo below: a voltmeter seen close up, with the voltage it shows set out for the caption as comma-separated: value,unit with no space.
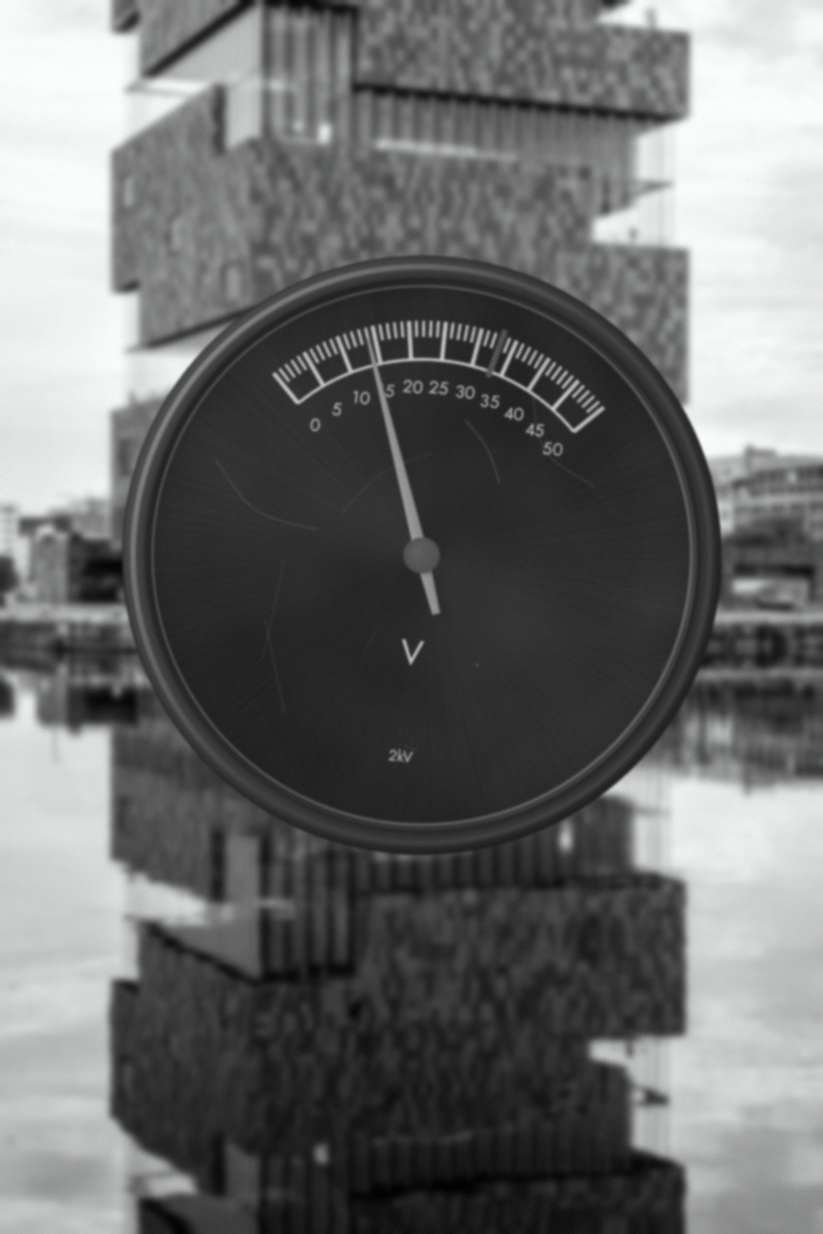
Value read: 14,V
